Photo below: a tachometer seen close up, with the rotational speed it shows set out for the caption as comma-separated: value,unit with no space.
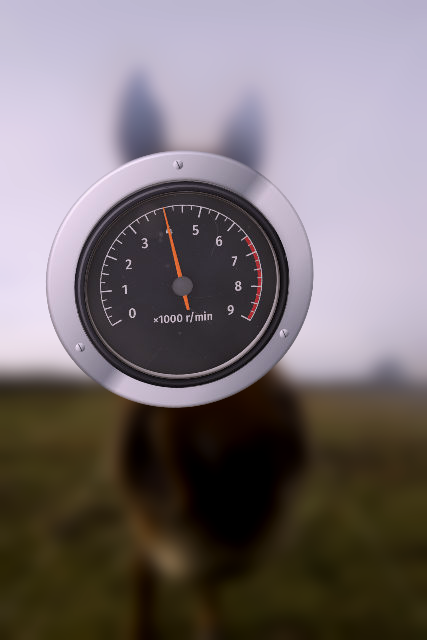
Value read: 4000,rpm
